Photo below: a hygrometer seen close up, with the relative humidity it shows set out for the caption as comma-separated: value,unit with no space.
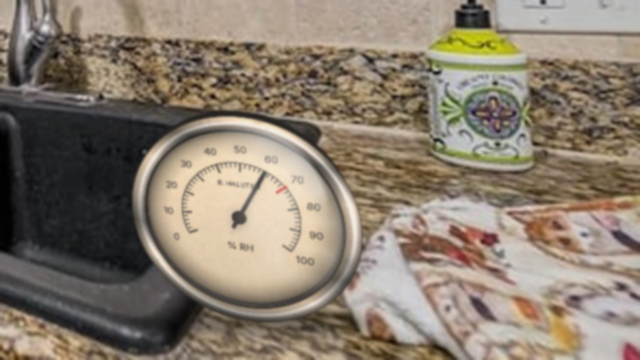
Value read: 60,%
